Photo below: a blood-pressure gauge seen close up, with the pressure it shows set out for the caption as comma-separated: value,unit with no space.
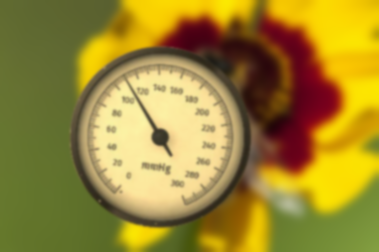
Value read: 110,mmHg
